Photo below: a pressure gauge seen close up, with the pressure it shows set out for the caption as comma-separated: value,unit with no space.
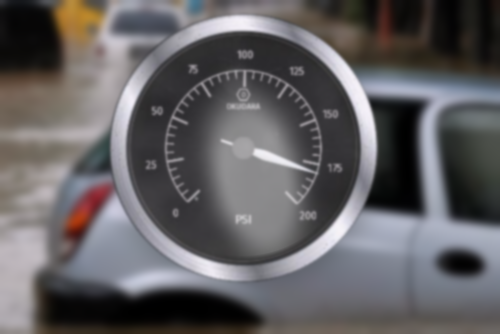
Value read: 180,psi
